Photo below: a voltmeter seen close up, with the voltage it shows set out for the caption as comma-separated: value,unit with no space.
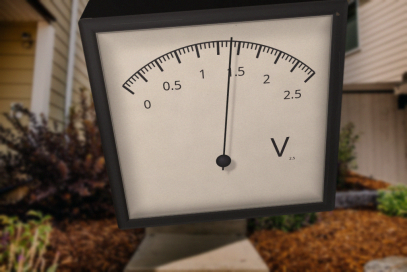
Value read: 1.4,V
